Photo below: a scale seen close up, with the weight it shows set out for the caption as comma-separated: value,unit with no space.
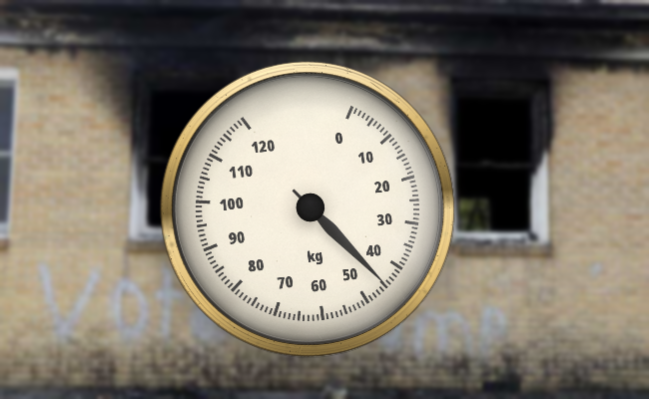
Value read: 45,kg
